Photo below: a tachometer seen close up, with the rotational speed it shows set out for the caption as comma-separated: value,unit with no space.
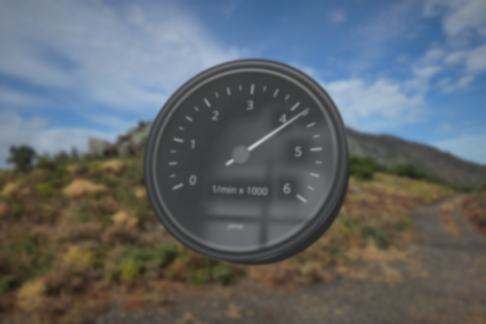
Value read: 4250,rpm
